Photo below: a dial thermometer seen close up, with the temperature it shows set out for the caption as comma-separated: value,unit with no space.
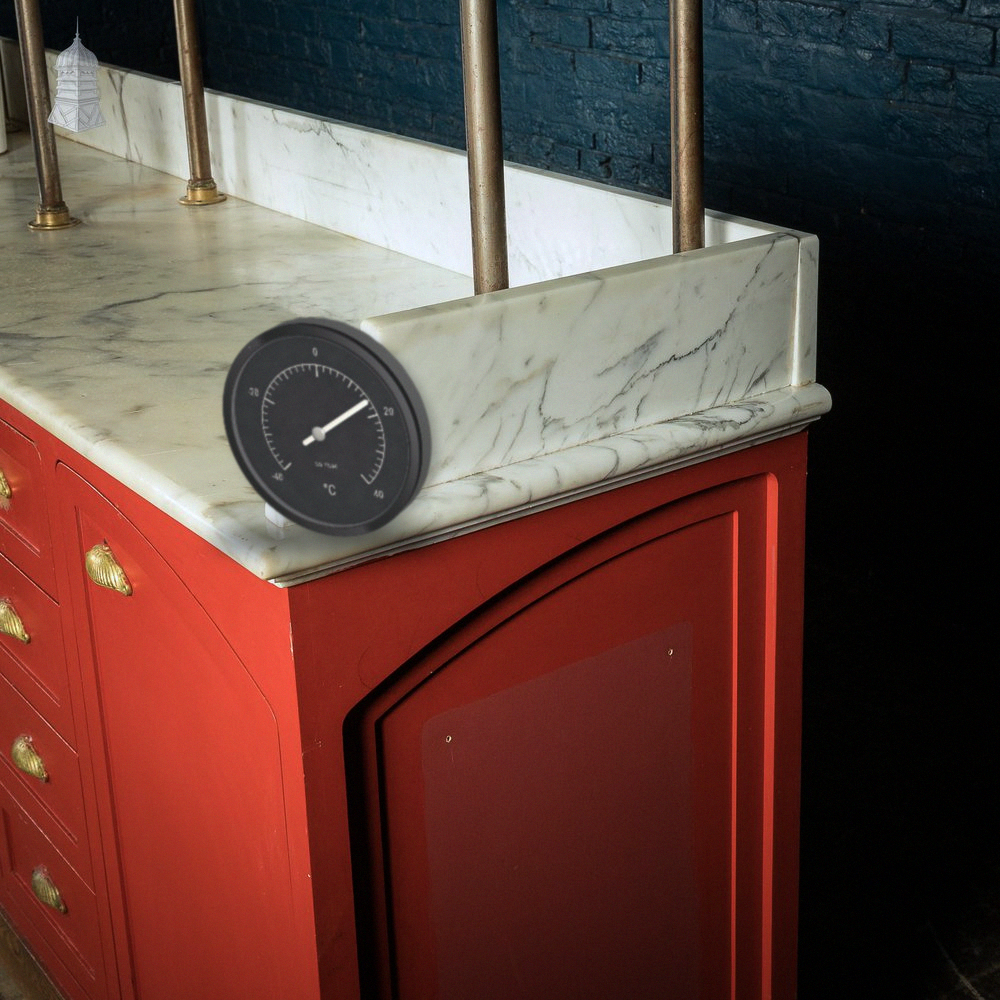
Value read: 16,°C
